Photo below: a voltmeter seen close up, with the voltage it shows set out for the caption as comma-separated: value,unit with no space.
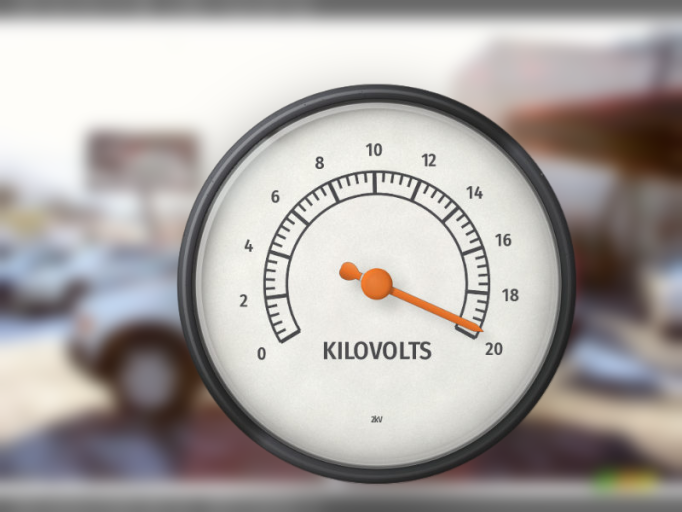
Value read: 19.6,kV
